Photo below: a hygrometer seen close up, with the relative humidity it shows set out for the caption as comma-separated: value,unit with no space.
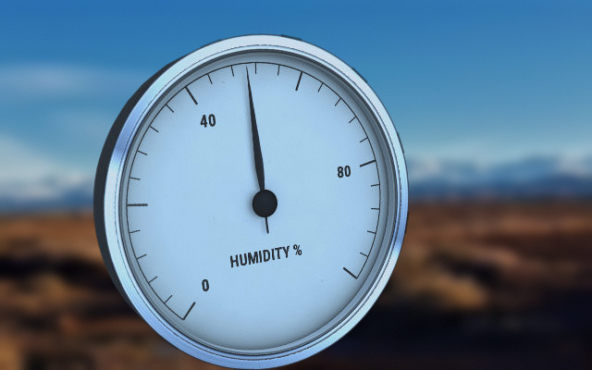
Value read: 50,%
